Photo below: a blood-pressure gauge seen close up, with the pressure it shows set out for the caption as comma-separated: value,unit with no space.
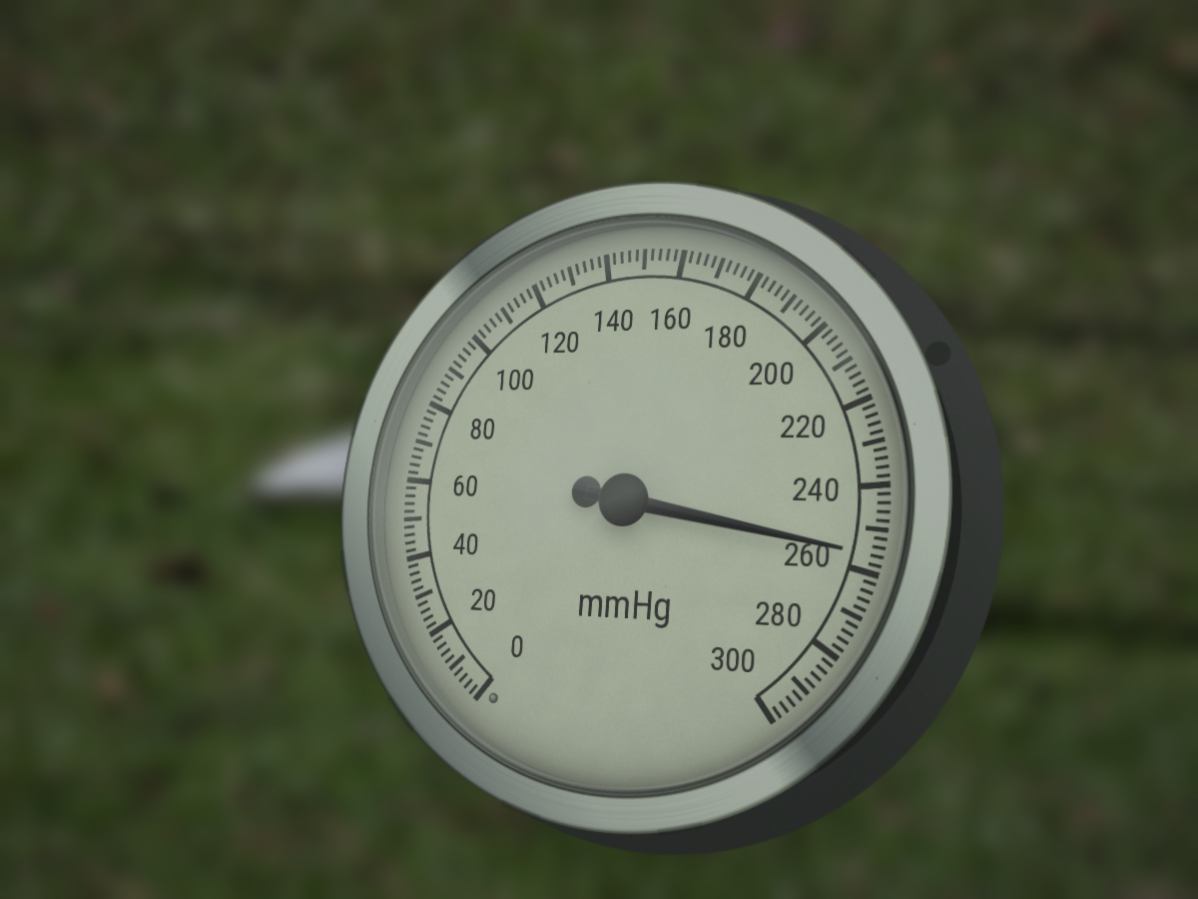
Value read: 256,mmHg
